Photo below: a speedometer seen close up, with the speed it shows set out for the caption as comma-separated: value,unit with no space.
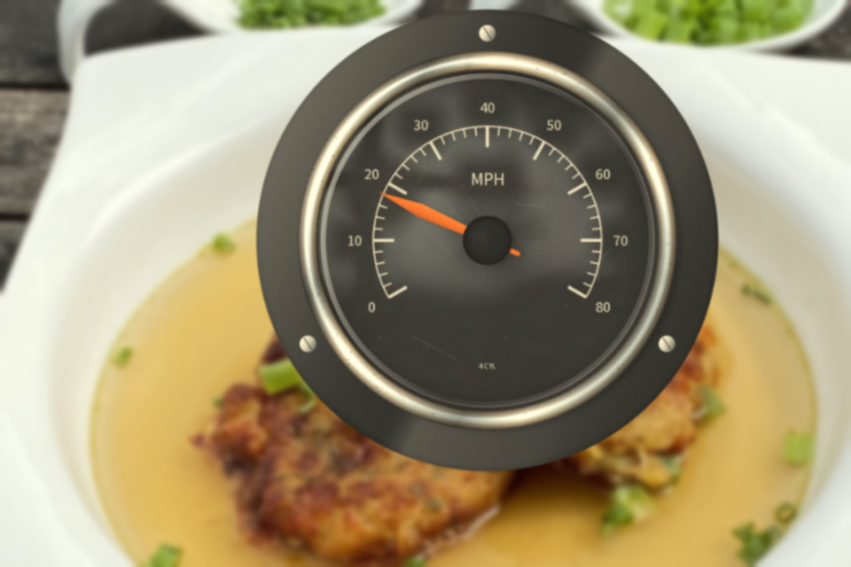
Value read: 18,mph
